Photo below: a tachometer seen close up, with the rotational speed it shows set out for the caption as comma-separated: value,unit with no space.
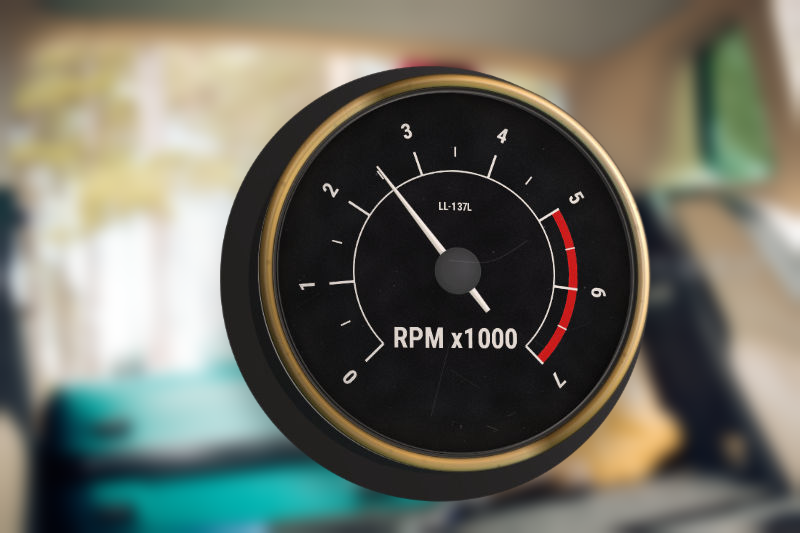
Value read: 2500,rpm
